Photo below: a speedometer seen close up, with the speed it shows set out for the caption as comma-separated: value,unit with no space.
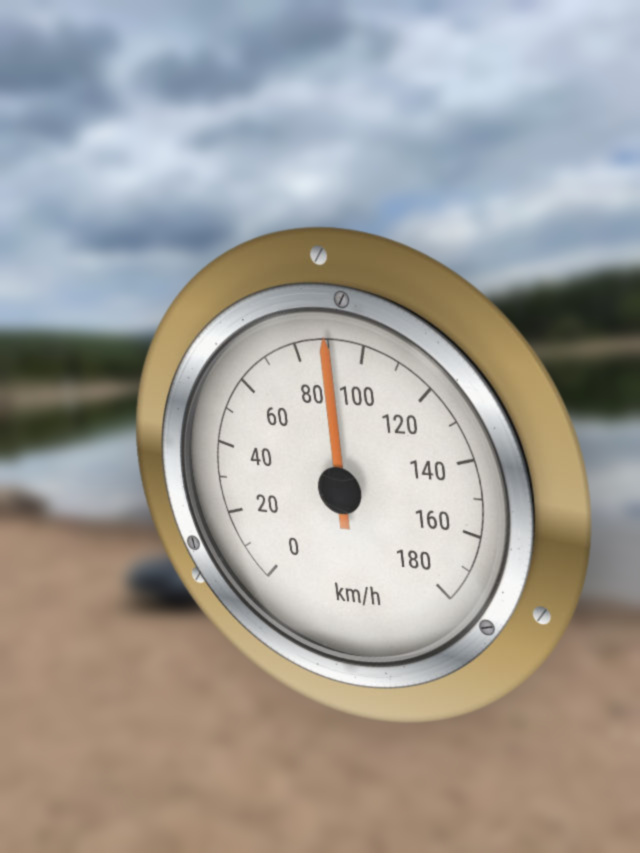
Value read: 90,km/h
